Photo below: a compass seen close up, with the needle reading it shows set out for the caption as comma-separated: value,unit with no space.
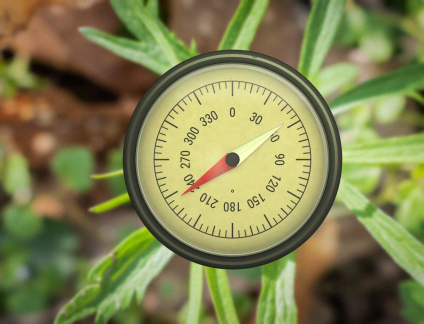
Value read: 235,°
